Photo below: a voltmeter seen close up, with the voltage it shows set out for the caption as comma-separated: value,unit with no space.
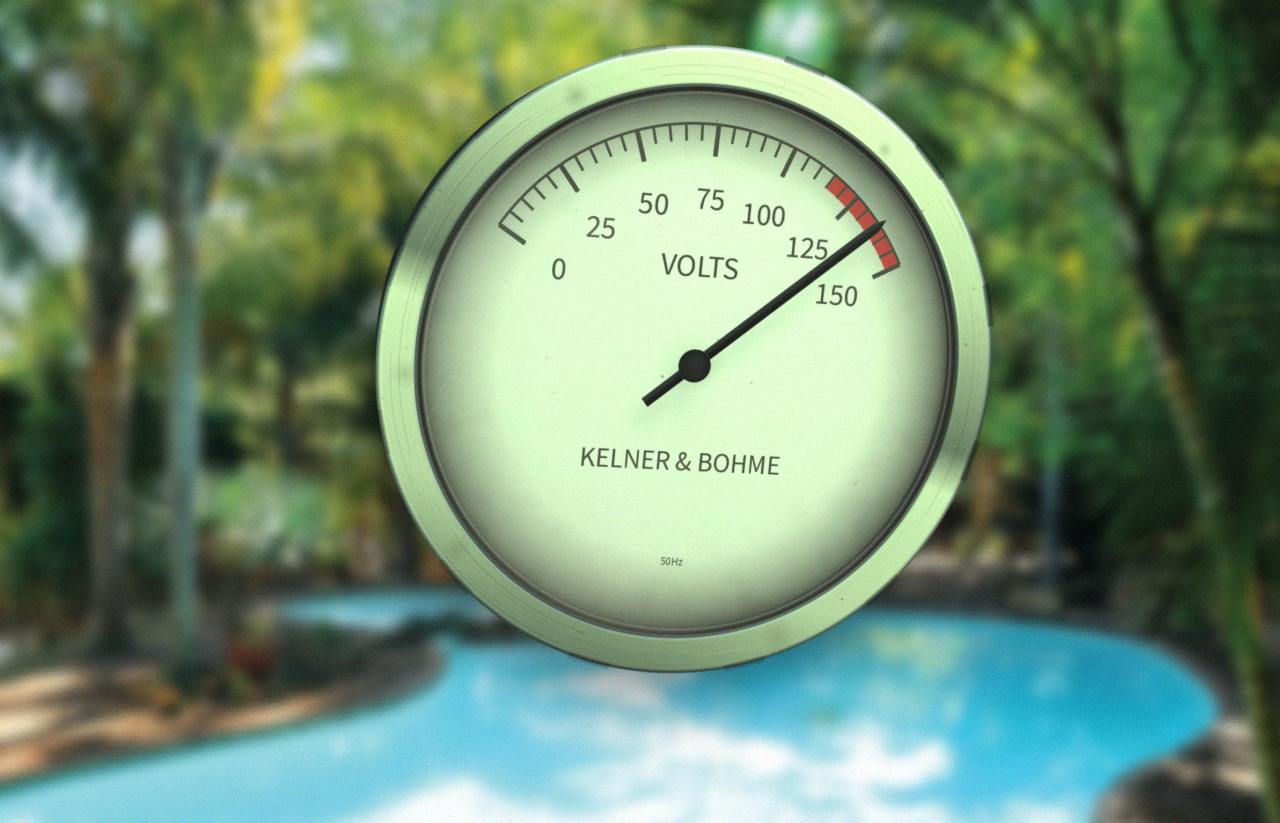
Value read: 135,V
